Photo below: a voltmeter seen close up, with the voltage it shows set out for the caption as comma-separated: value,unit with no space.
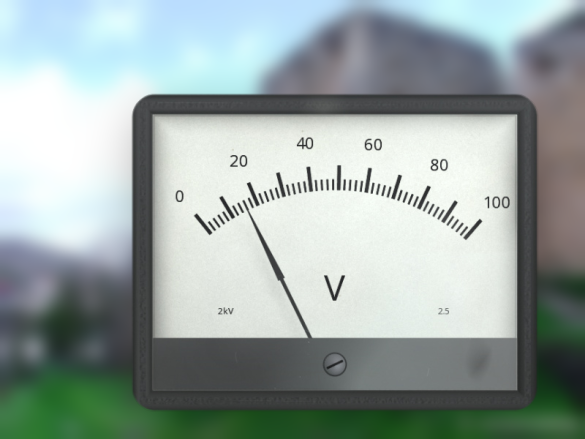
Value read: 16,V
